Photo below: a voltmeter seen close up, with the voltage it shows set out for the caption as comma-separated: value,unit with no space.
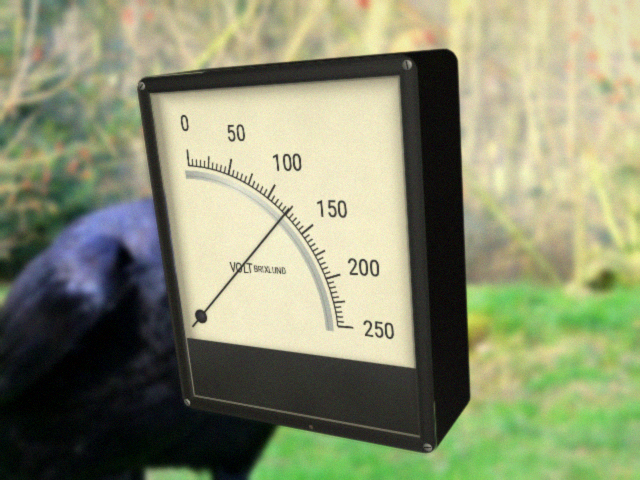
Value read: 125,V
